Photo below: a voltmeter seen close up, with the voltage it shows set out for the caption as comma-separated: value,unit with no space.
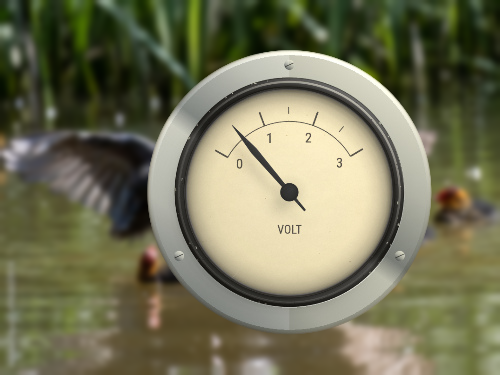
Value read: 0.5,V
